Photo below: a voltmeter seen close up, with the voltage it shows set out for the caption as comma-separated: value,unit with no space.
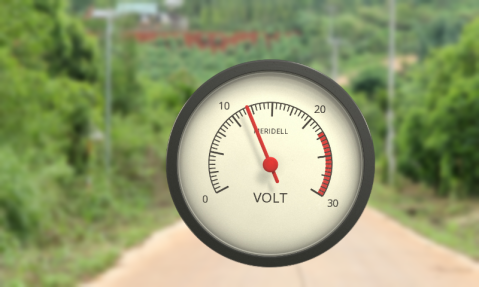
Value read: 12,V
